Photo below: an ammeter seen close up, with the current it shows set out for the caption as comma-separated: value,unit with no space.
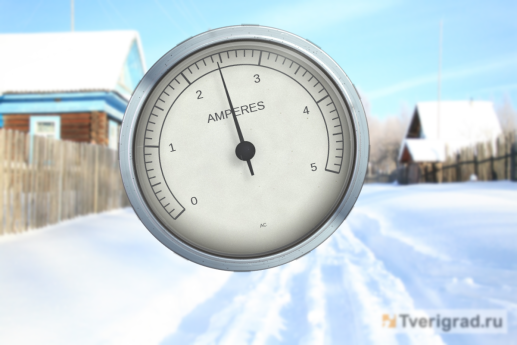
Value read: 2.45,A
